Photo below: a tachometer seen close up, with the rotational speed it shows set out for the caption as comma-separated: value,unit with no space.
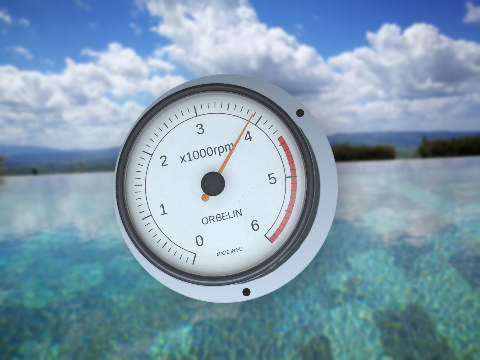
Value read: 3900,rpm
